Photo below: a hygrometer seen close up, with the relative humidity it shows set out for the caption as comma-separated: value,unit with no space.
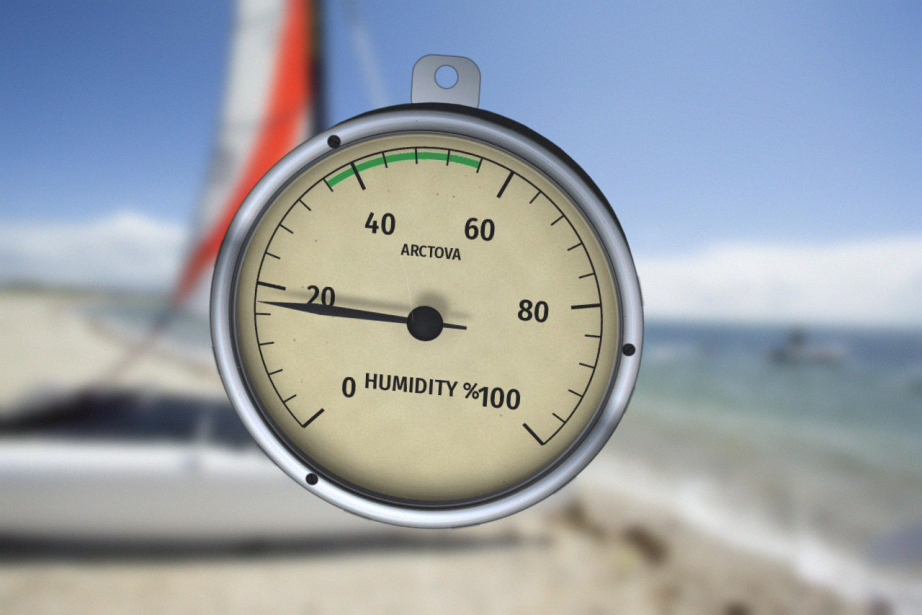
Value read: 18,%
